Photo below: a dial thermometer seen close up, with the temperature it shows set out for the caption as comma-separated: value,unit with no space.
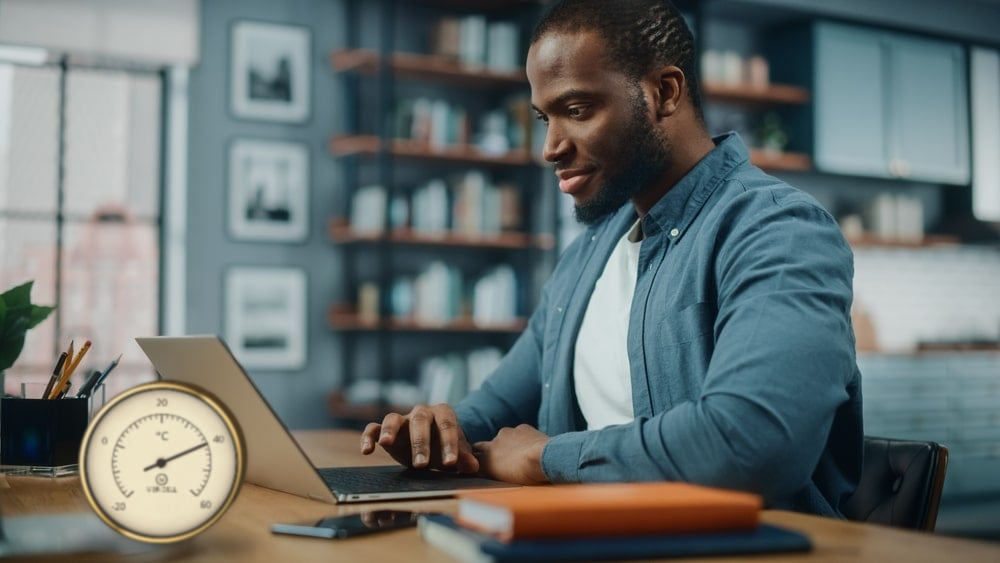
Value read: 40,°C
